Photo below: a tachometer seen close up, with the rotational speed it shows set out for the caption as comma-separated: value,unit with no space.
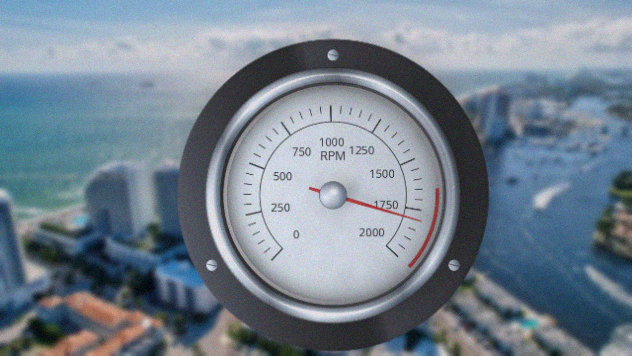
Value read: 1800,rpm
